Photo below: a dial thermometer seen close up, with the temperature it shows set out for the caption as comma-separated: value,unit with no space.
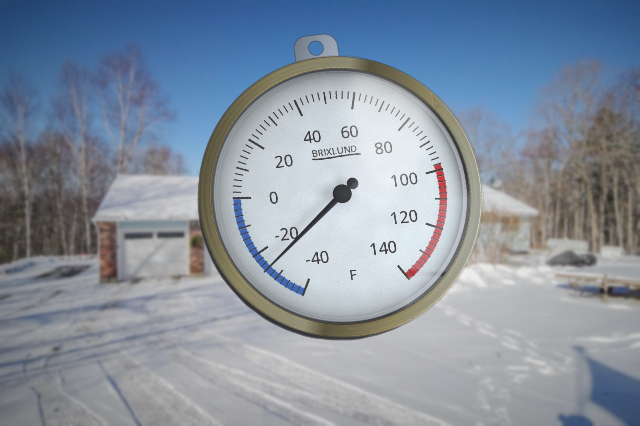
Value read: -26,°F
